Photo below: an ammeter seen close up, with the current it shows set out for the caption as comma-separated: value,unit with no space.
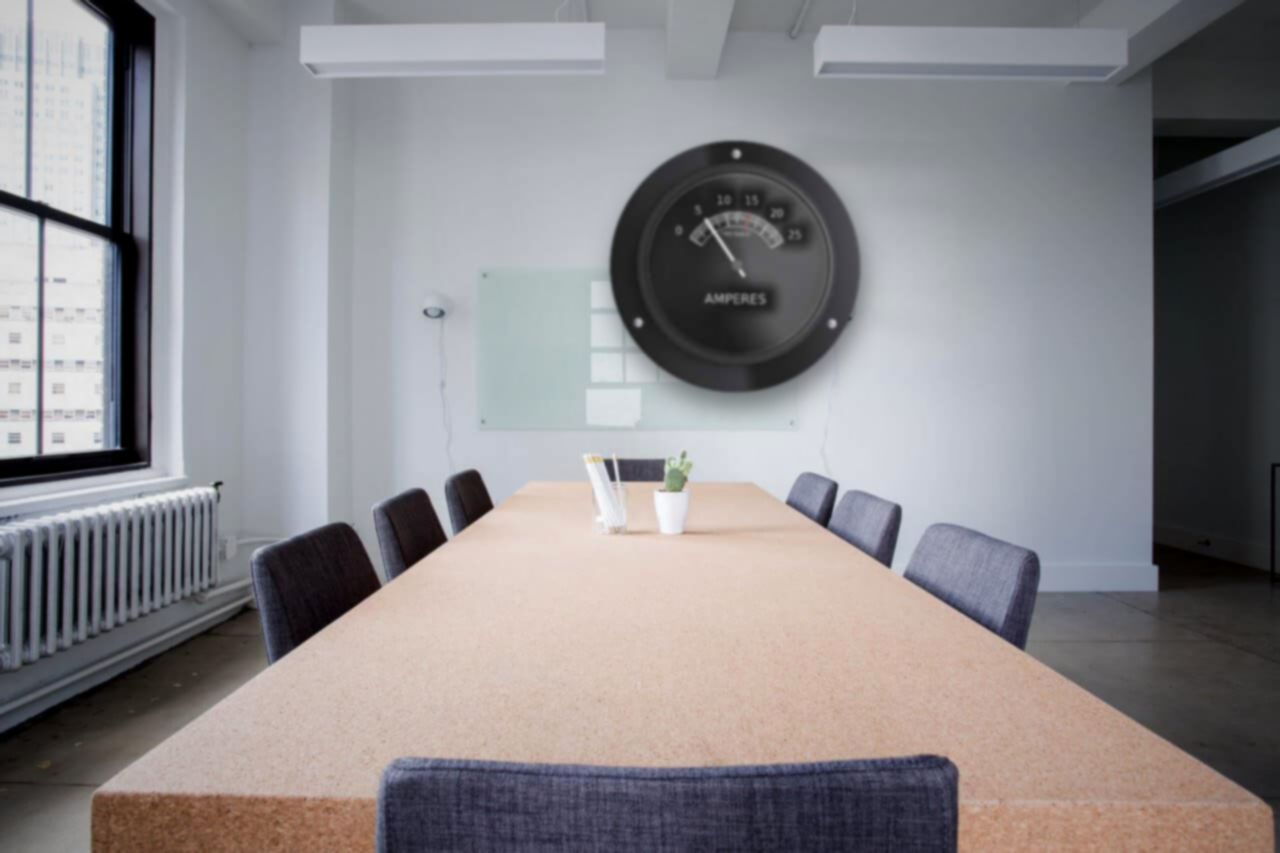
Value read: 5,A
